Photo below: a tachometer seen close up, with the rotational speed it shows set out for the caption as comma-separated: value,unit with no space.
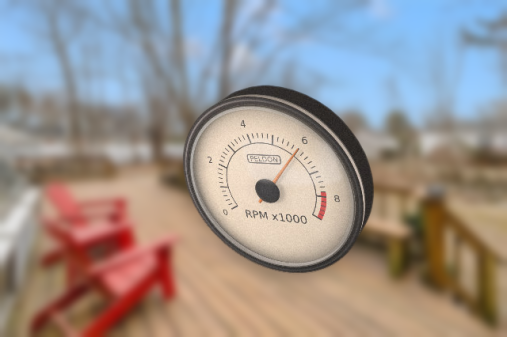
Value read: 6000,rpm
